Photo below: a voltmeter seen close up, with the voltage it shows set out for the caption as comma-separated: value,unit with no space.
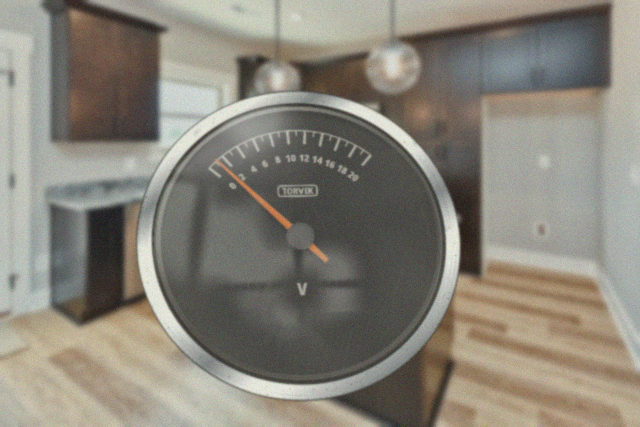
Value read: 1,V
